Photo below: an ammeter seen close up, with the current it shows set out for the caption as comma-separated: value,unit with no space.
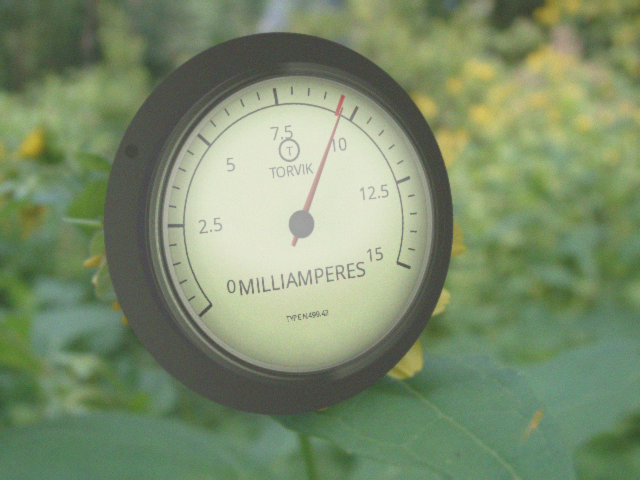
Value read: 9.5,mA
